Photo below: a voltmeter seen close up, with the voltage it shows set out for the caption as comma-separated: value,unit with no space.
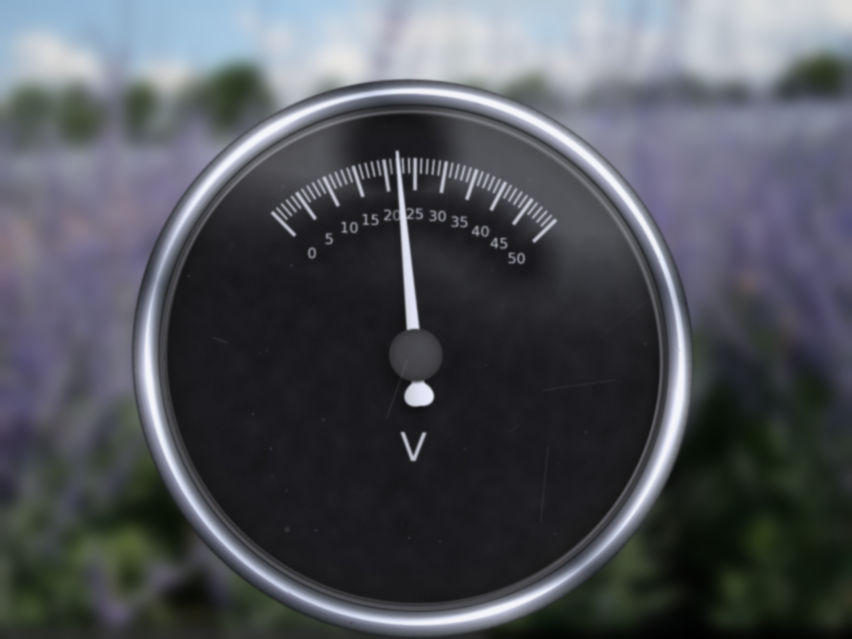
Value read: 22,V
